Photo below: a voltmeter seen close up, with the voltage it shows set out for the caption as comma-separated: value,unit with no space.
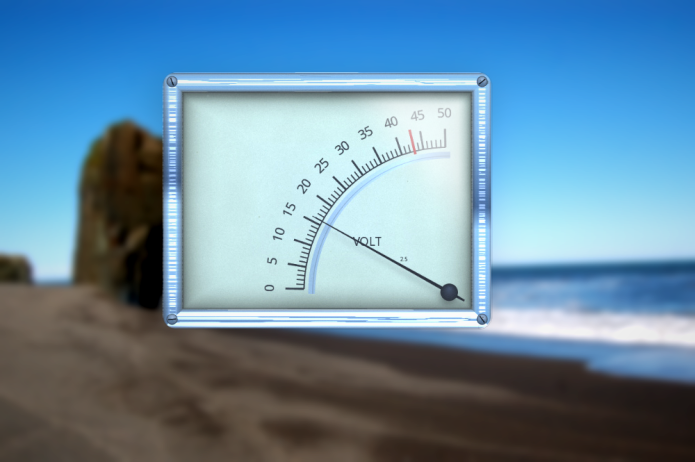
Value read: 16,V
